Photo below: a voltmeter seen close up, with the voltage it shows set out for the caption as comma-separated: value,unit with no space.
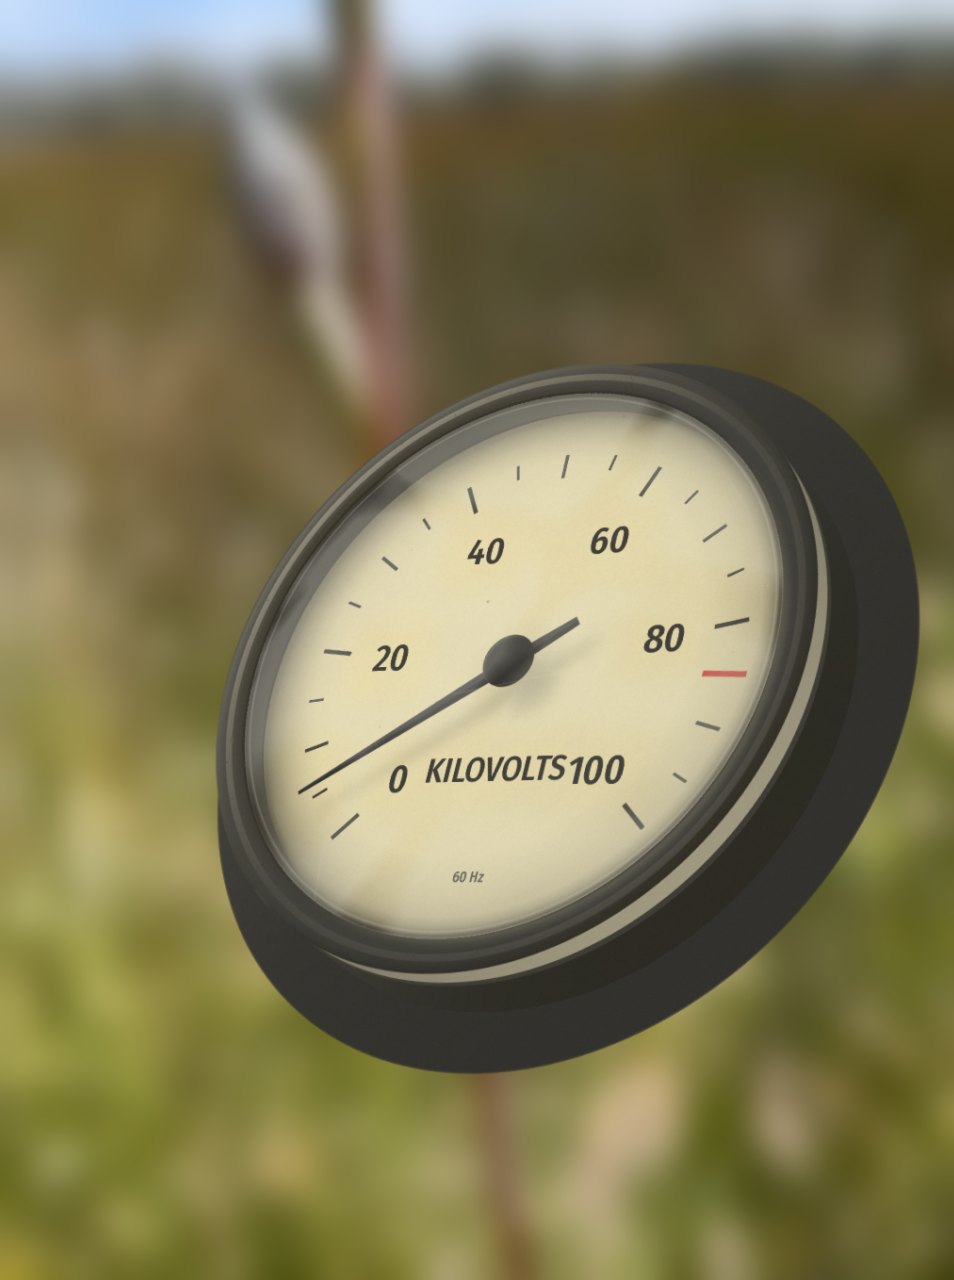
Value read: 5,kV
